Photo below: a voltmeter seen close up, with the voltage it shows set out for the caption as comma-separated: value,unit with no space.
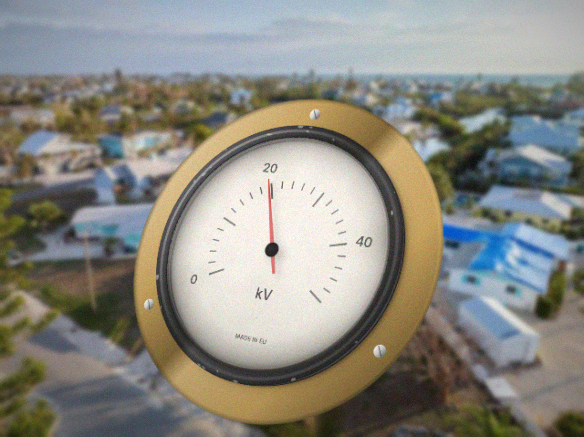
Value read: 20,kV
